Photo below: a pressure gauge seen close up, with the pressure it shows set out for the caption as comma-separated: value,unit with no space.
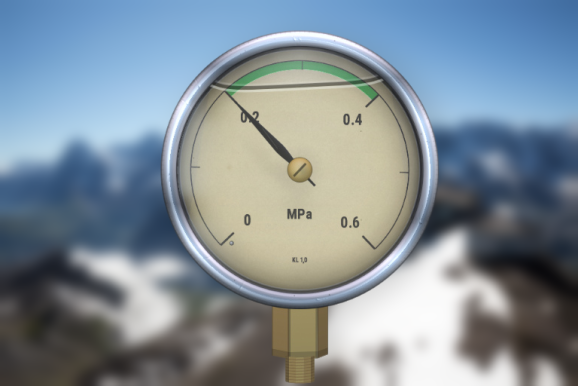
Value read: 0.2,MPa
